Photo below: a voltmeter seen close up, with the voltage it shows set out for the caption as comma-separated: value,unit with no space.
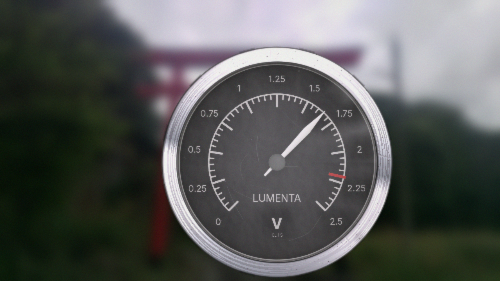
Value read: 1.65,V
